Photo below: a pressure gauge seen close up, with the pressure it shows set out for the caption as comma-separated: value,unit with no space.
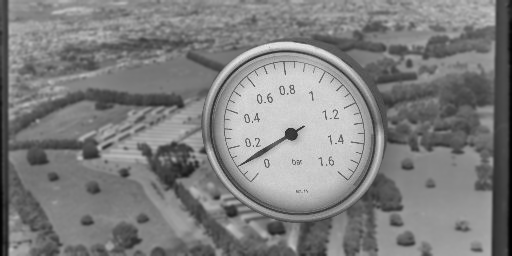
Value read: 0.1,bar
